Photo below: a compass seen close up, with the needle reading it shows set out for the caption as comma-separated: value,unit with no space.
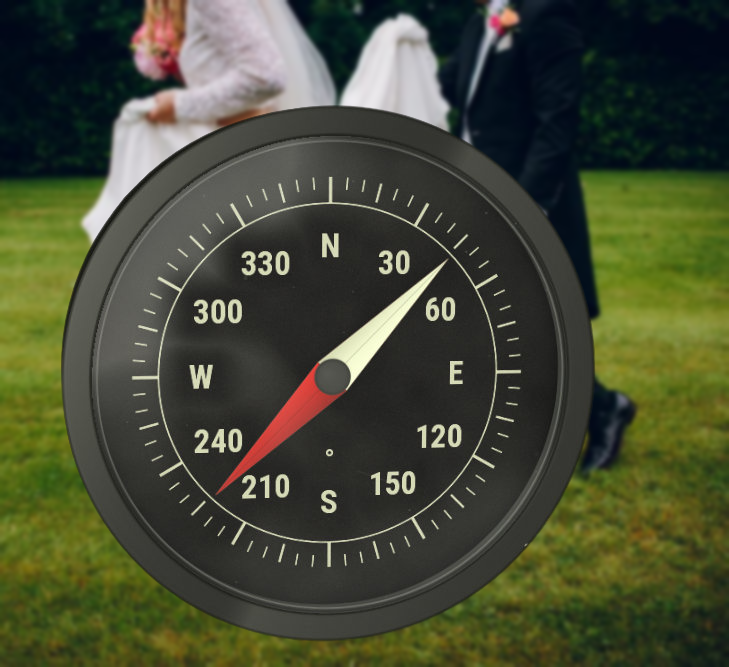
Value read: 225,°
